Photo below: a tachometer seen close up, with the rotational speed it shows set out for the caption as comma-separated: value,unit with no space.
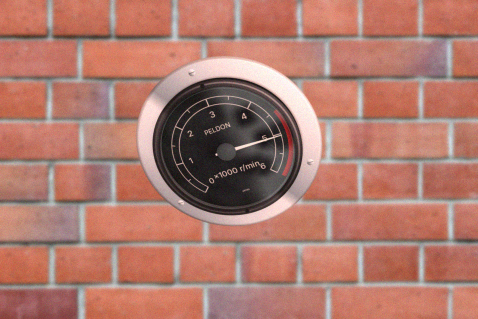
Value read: 5000,rpm
